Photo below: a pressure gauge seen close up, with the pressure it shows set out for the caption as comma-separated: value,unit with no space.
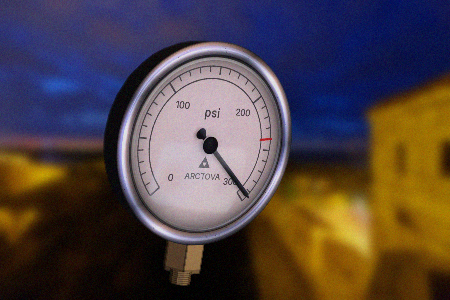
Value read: 295,psi
